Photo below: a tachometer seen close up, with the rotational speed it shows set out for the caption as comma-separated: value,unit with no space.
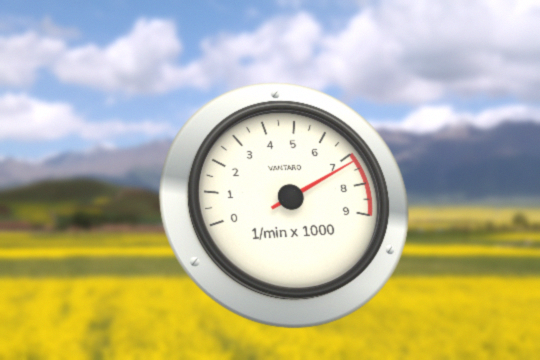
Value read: 7250,rpm
